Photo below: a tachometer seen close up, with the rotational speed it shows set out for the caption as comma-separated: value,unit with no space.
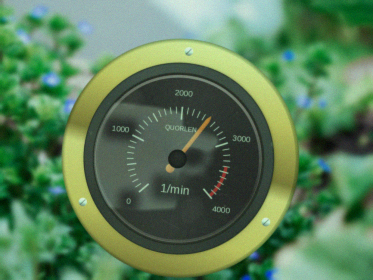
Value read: 2500,rpm
